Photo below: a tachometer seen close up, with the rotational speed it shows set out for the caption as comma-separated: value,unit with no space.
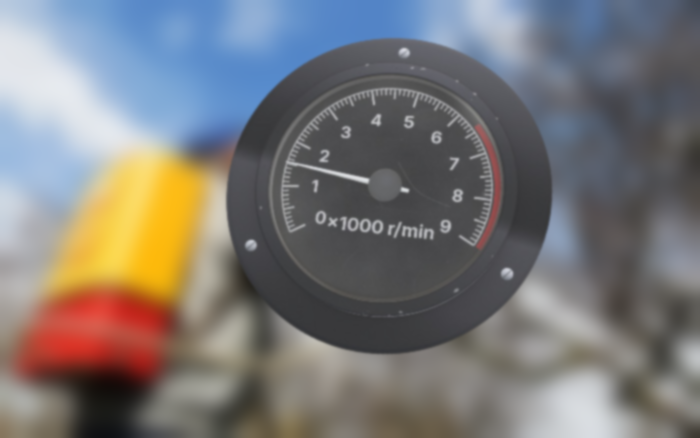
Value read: 1500,rpm
